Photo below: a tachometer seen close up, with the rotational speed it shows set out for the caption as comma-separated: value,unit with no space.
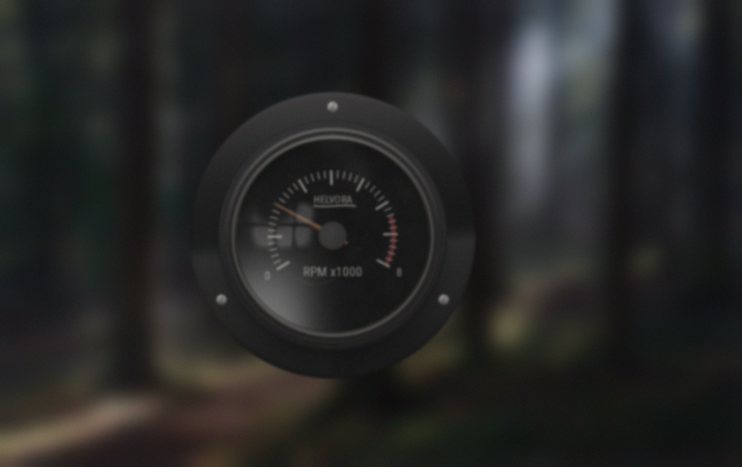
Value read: 2000,rpm
